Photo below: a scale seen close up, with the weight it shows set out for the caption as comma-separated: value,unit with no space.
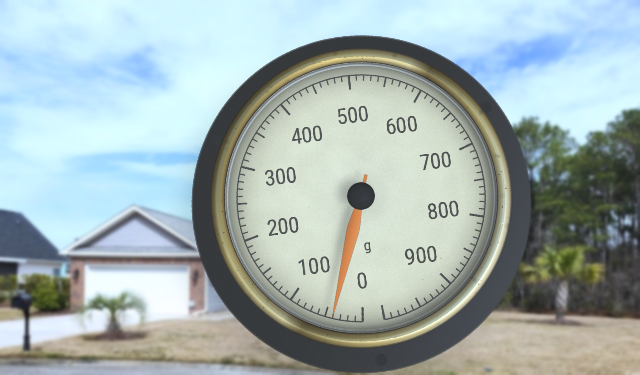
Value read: 40,g
